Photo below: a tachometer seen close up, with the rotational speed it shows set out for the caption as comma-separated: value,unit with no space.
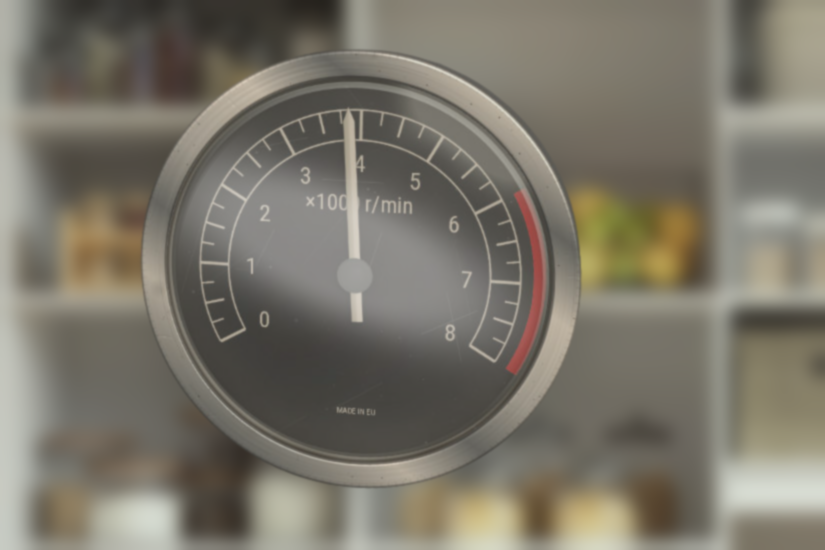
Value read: 3875,rpm
